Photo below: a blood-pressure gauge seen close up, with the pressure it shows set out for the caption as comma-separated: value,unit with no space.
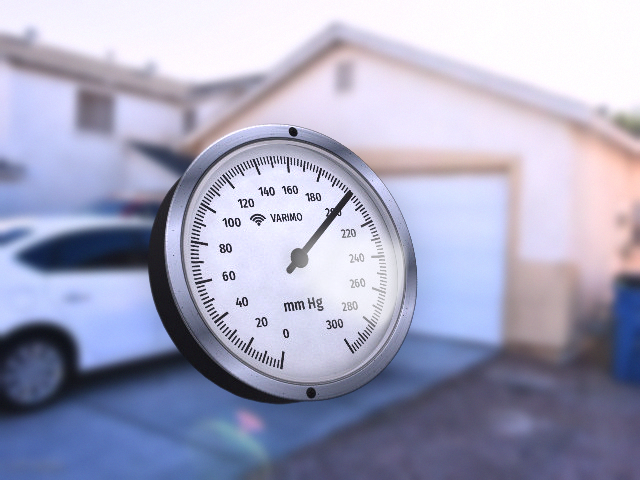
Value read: 200,mmHg
